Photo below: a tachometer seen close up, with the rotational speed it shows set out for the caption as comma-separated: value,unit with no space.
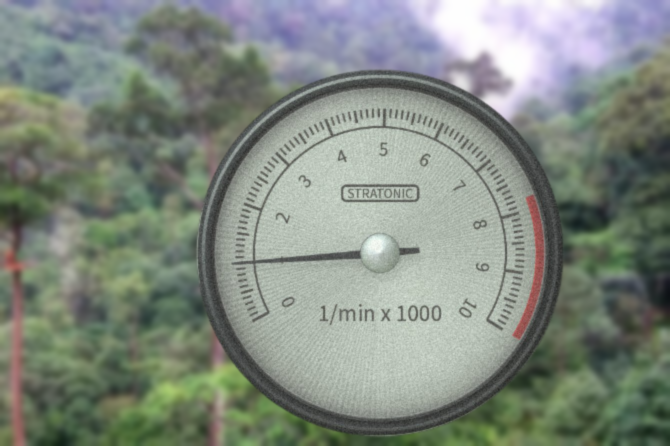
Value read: 1000,rpm
